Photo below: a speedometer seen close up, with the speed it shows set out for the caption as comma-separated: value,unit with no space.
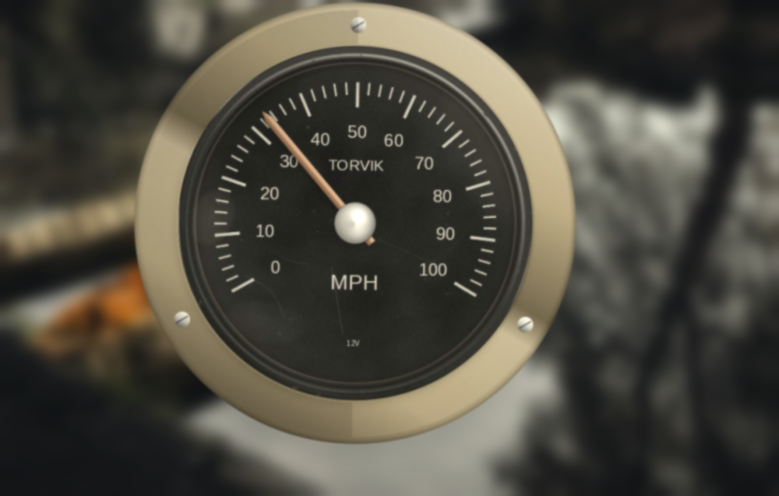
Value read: 33,mph
